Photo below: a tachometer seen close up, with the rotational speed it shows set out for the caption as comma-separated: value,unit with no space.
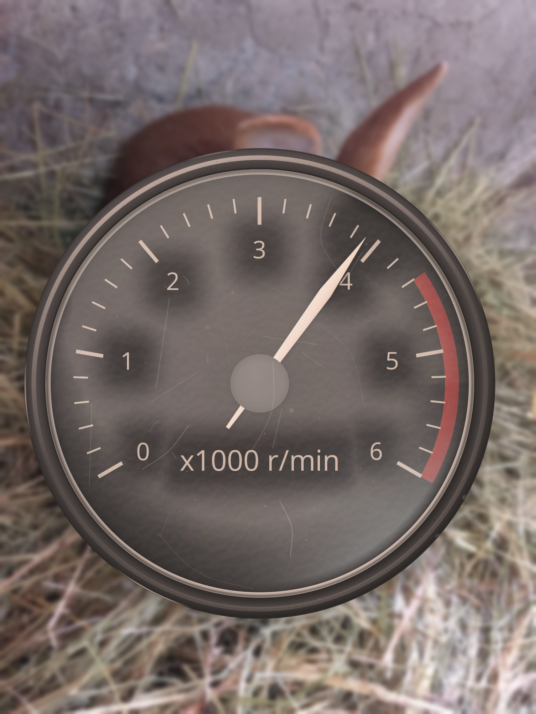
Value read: 3900,rpm
